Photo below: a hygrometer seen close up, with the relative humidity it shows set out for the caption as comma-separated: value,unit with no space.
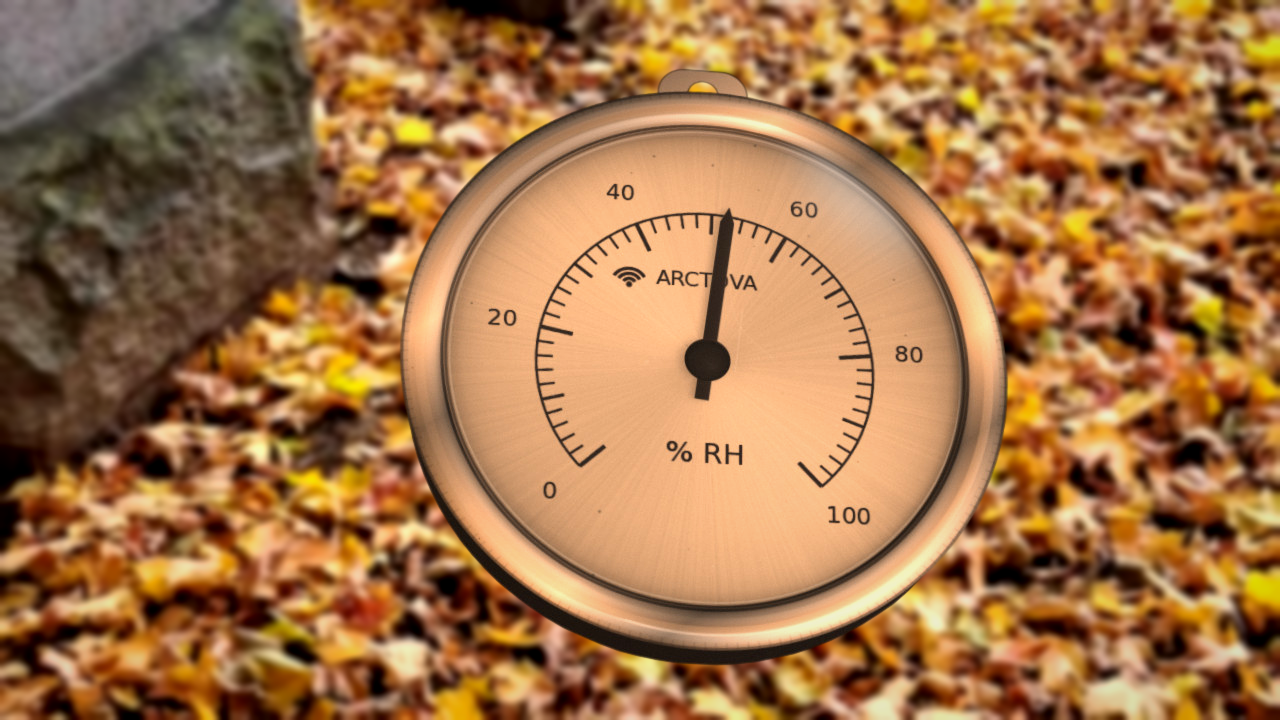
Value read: 52,%
